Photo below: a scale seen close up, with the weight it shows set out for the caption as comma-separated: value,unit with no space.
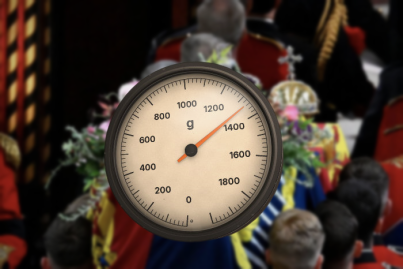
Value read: 1340,g
